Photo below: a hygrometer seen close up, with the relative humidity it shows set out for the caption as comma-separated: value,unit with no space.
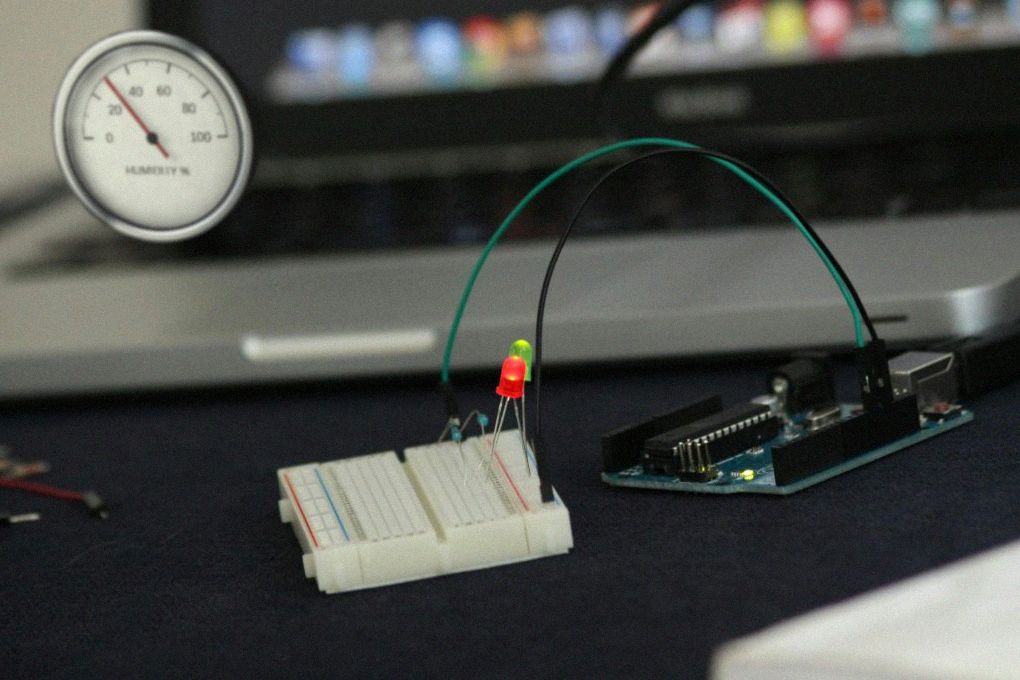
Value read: 30,%
